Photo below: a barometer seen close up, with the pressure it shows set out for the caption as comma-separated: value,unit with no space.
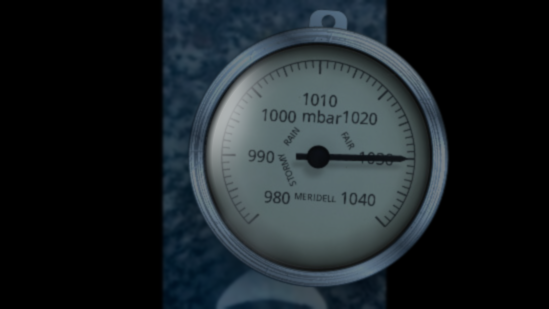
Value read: 1030,mbar
